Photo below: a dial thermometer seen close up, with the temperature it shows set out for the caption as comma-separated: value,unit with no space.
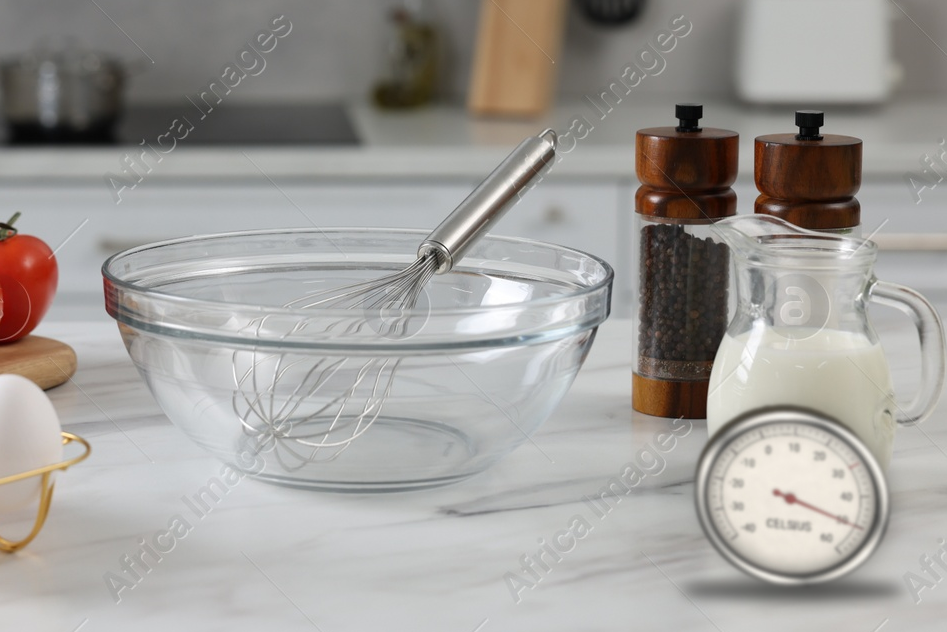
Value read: 50,°C
